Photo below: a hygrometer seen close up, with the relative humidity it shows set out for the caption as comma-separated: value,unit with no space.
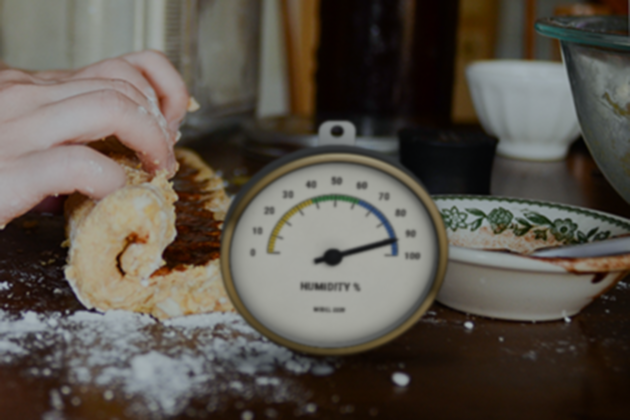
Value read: 90,%
